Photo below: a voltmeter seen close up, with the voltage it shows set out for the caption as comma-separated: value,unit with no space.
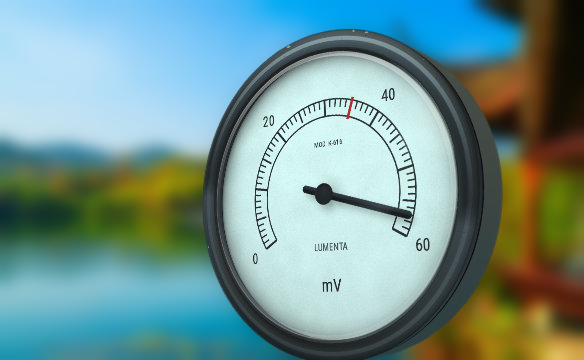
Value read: 57,mV
